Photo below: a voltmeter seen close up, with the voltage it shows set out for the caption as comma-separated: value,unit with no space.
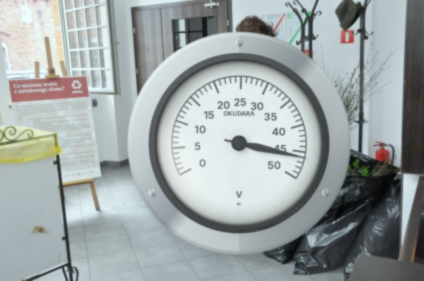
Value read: 46,V
